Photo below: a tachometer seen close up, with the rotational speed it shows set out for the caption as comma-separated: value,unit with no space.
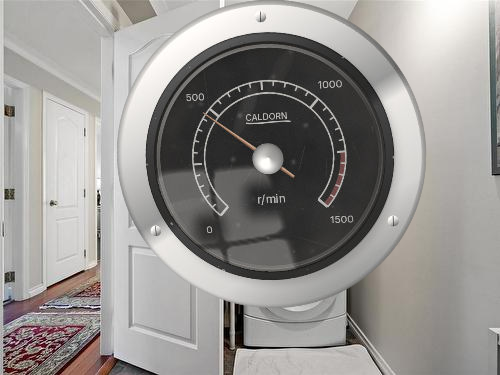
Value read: 475,rpm
